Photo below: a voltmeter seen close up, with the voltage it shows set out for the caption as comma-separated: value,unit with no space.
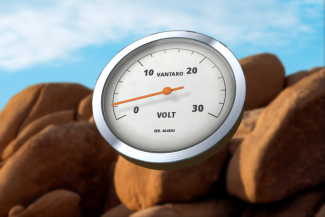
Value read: 2,V
